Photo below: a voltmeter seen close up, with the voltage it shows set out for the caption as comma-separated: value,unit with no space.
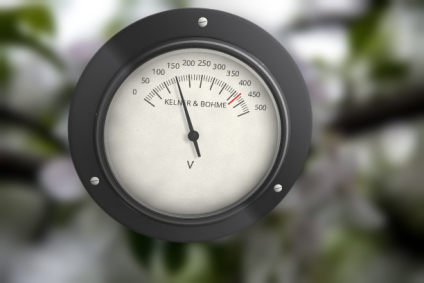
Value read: 150,V
